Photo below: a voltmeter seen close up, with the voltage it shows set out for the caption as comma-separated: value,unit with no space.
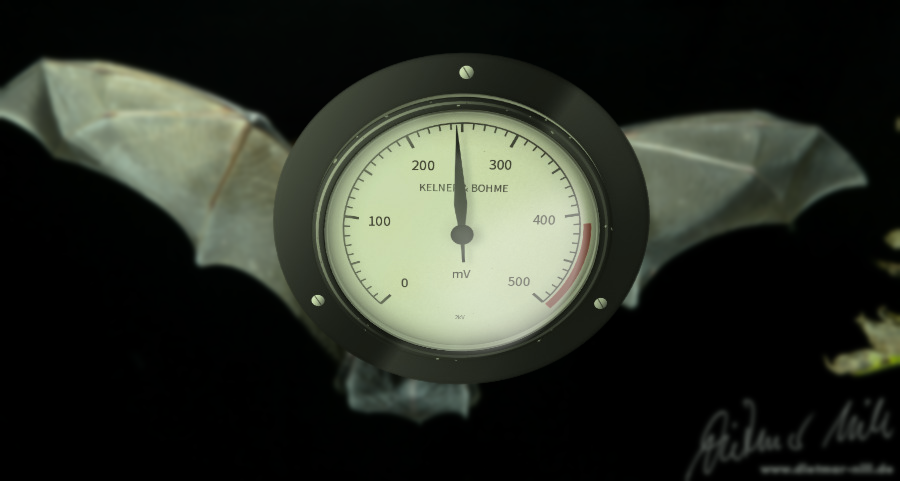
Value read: 245,mV
